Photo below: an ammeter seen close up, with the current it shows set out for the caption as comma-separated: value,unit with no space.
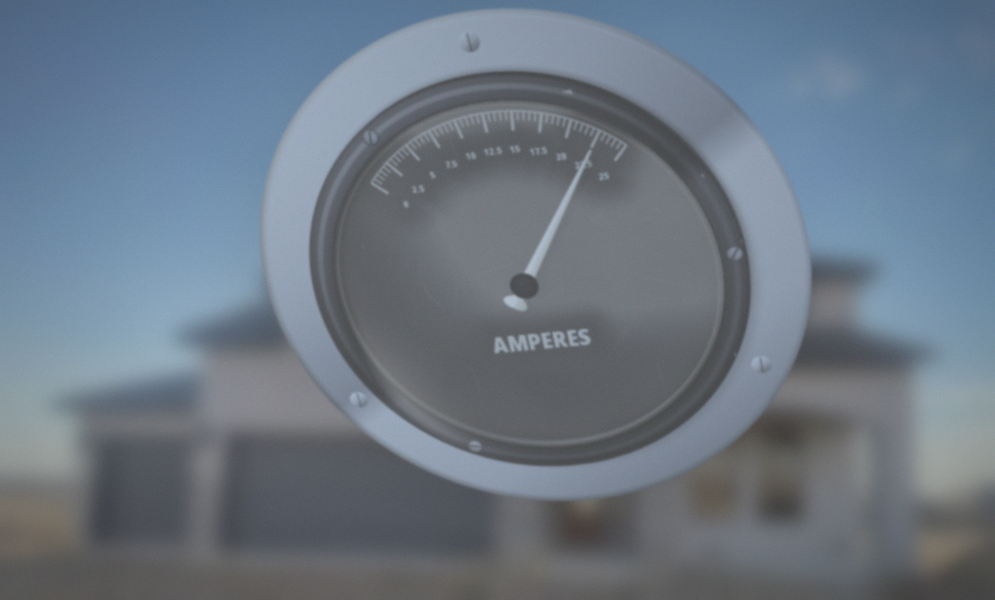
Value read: 22.5,A
